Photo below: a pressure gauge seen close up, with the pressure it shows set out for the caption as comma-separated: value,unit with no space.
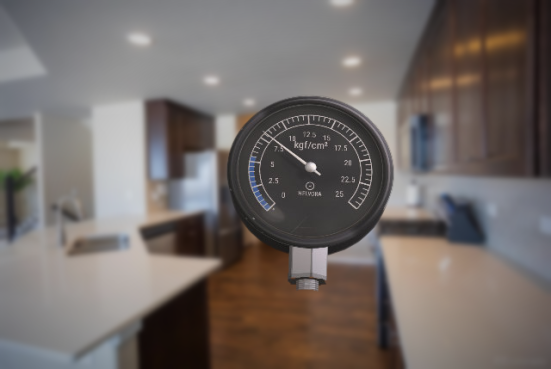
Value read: 8,kg/cm²
